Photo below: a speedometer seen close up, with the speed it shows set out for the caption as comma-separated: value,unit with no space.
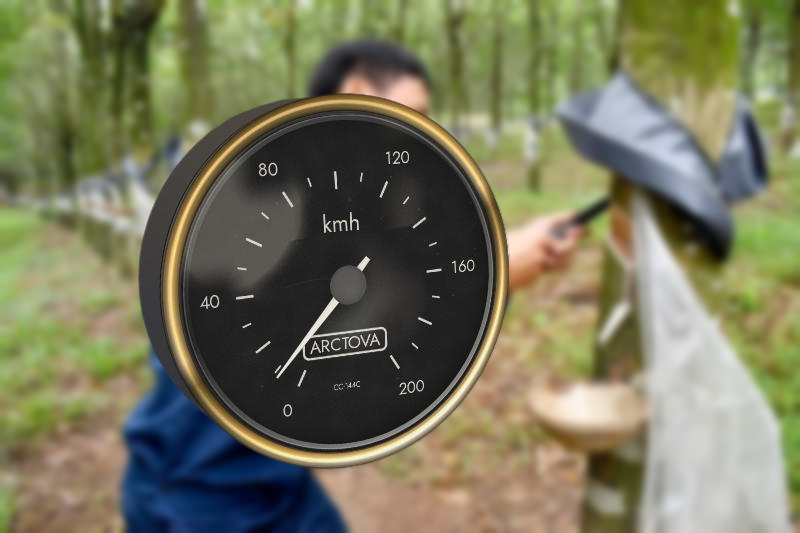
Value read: 10,km/h
